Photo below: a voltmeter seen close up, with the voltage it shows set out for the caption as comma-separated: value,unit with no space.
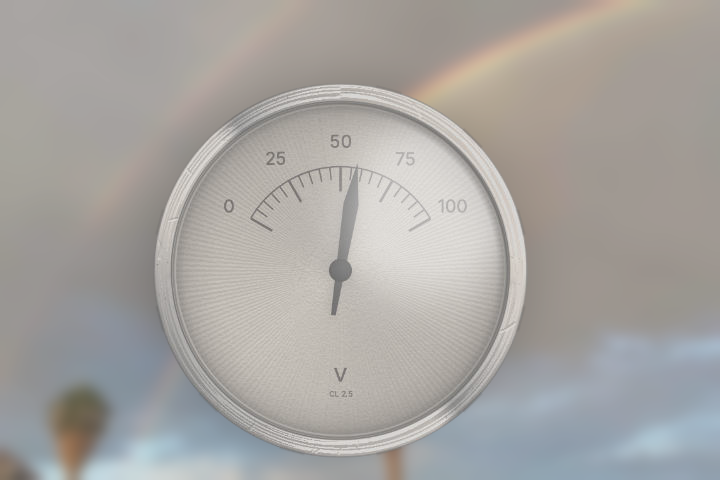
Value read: 57.5,V
